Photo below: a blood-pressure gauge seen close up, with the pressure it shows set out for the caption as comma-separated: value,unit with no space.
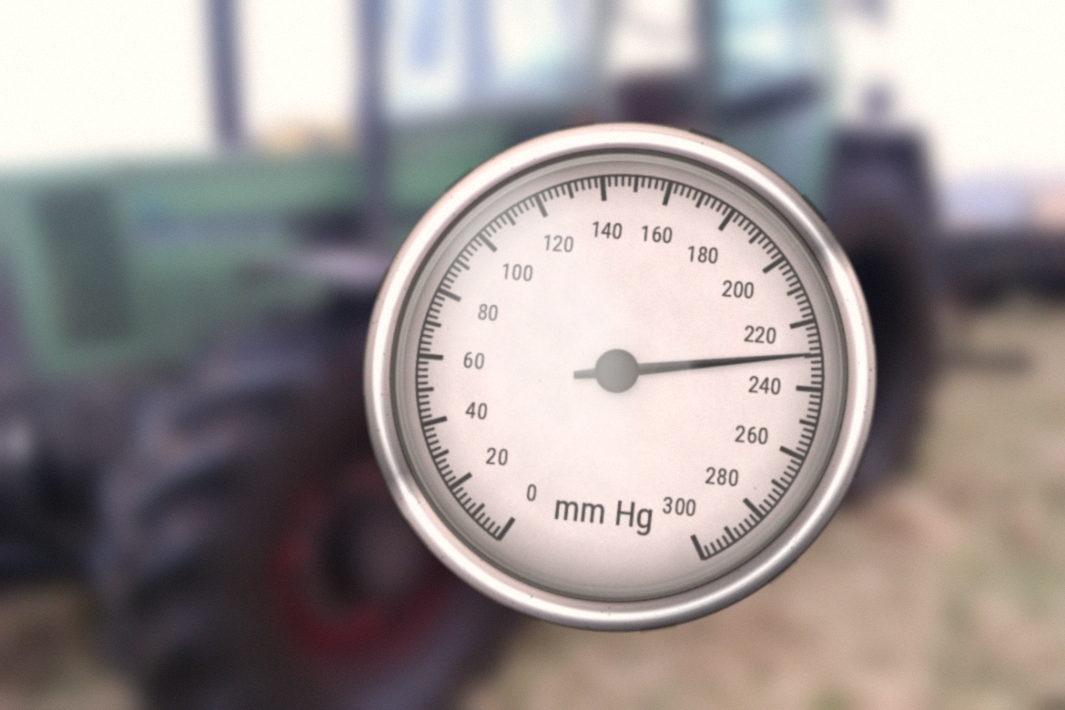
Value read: 230,mmHg
